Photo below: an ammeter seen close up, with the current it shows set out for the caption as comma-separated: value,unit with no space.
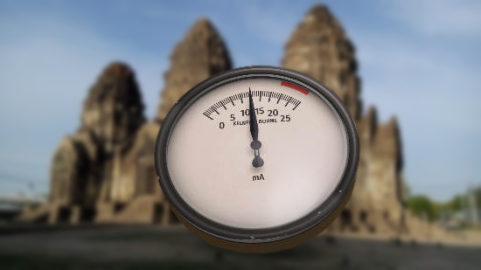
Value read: 12.5,mA
